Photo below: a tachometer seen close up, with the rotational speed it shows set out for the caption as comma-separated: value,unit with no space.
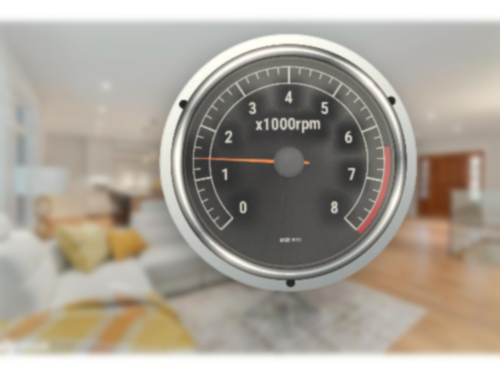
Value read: 1400,rpm
